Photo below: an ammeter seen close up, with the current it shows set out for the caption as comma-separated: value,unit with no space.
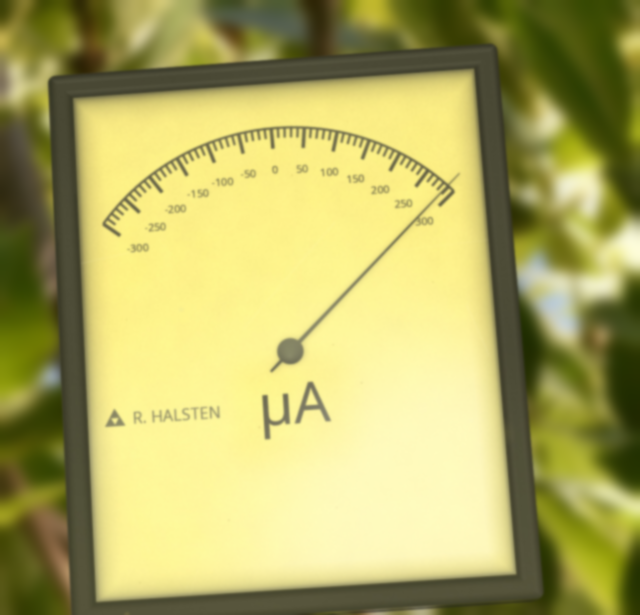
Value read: 290,µA
